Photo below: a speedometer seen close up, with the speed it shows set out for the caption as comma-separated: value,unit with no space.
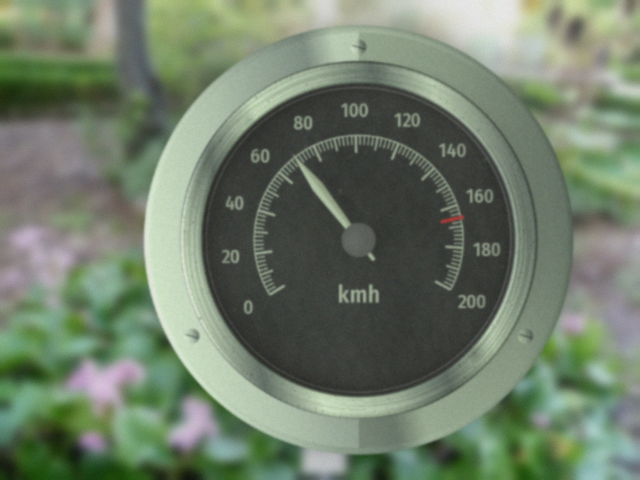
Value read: 70,km/h
